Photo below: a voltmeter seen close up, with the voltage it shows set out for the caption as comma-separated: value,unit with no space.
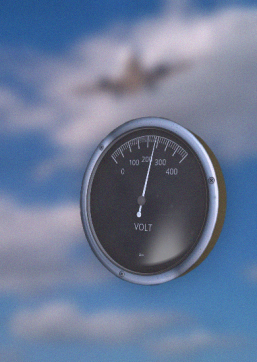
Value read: 250,V
